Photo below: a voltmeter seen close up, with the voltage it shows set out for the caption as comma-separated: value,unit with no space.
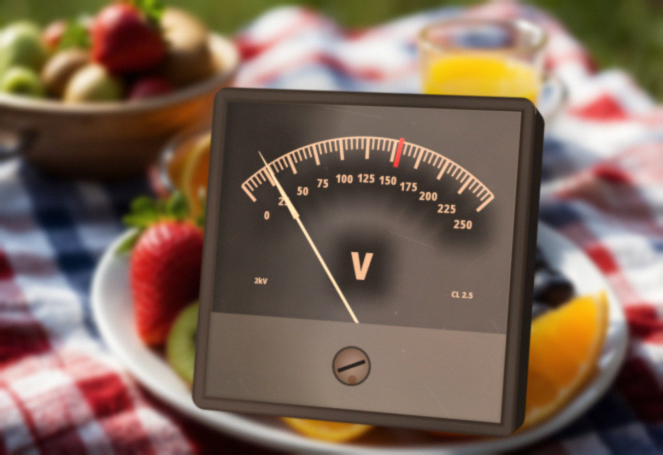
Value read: 30,V
